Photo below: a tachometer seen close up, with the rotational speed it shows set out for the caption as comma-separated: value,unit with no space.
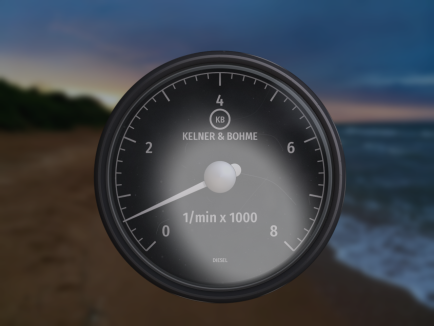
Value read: 600,rpm
